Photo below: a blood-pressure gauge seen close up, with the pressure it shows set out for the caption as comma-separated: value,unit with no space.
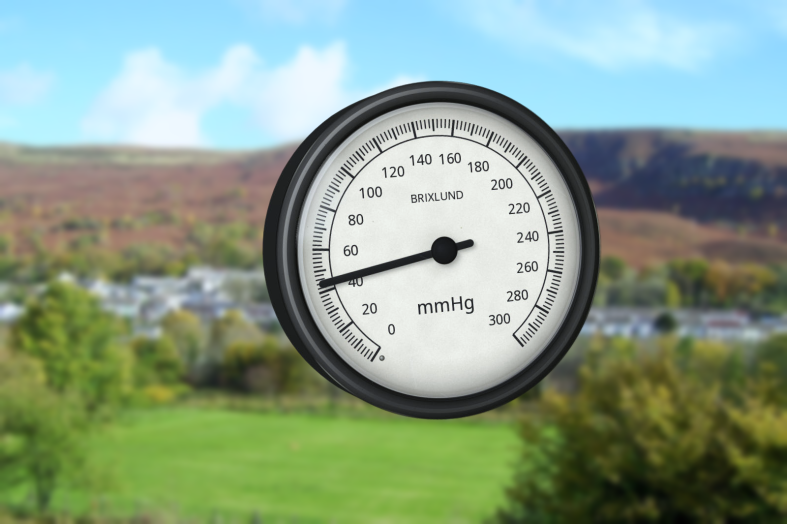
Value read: 44,mmHg
